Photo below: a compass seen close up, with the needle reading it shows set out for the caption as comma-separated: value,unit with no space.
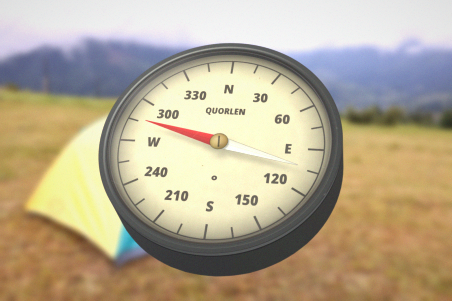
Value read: 285,°
